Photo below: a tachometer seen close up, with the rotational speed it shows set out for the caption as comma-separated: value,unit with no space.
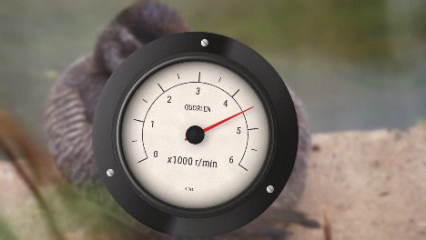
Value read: 4500,rpm
